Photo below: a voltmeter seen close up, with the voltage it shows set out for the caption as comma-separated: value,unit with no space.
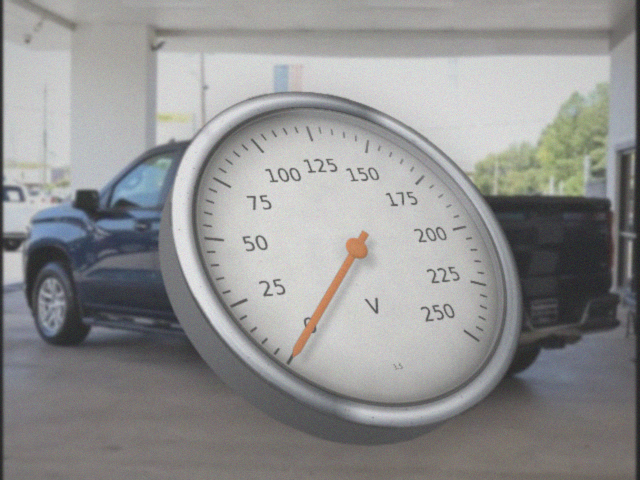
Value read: 0,V
